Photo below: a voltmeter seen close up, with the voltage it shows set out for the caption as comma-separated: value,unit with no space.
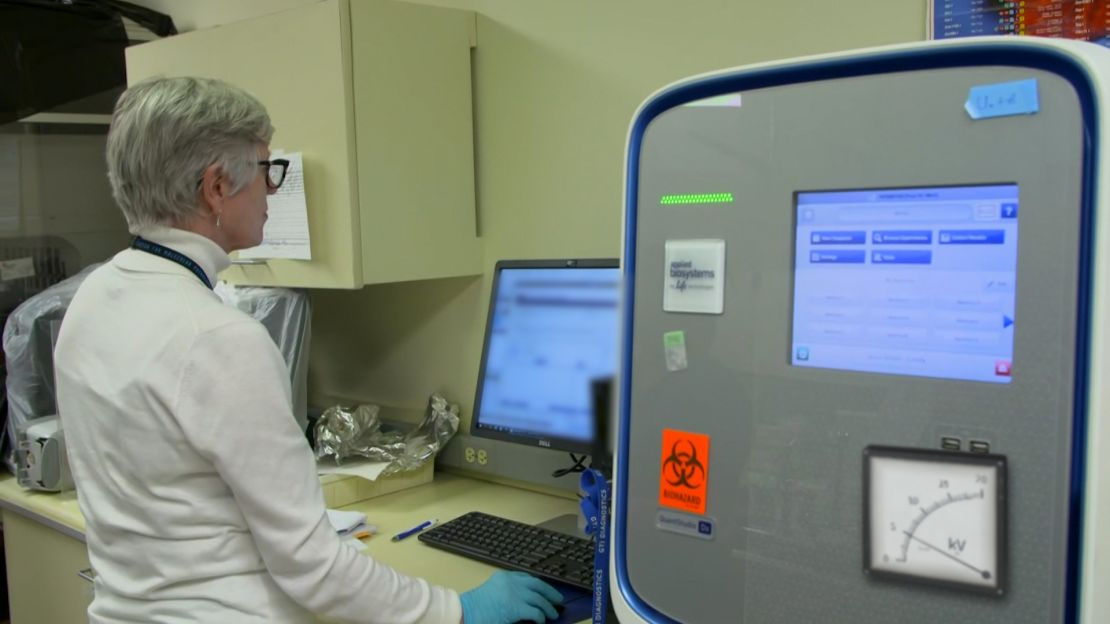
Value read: 5,kV
